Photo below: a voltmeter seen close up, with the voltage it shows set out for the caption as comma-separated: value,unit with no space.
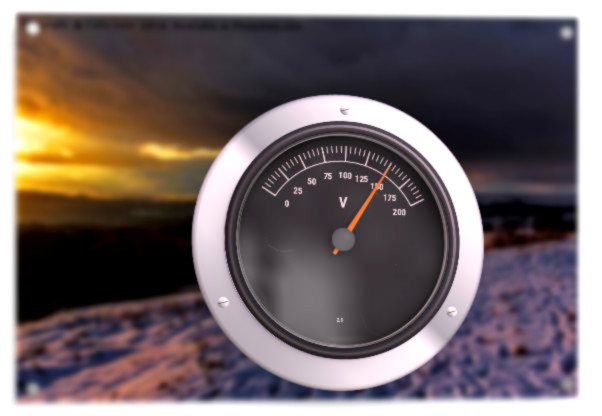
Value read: 150,V
